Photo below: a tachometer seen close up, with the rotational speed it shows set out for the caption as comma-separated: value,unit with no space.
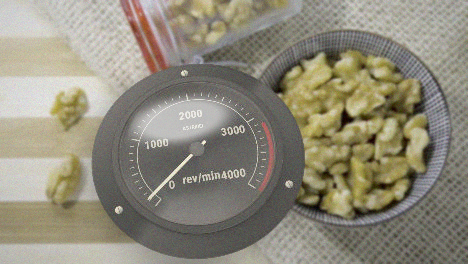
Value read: 100,rpm
